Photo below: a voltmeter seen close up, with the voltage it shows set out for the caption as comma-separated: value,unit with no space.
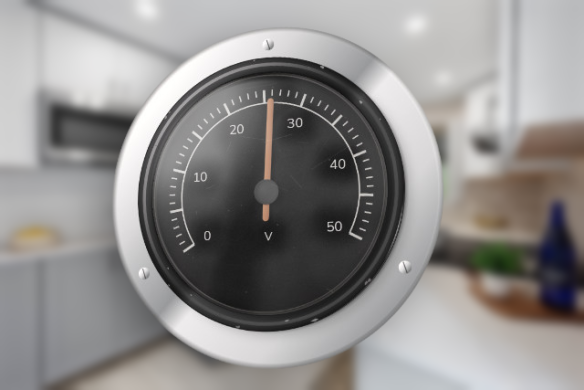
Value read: 26,V
